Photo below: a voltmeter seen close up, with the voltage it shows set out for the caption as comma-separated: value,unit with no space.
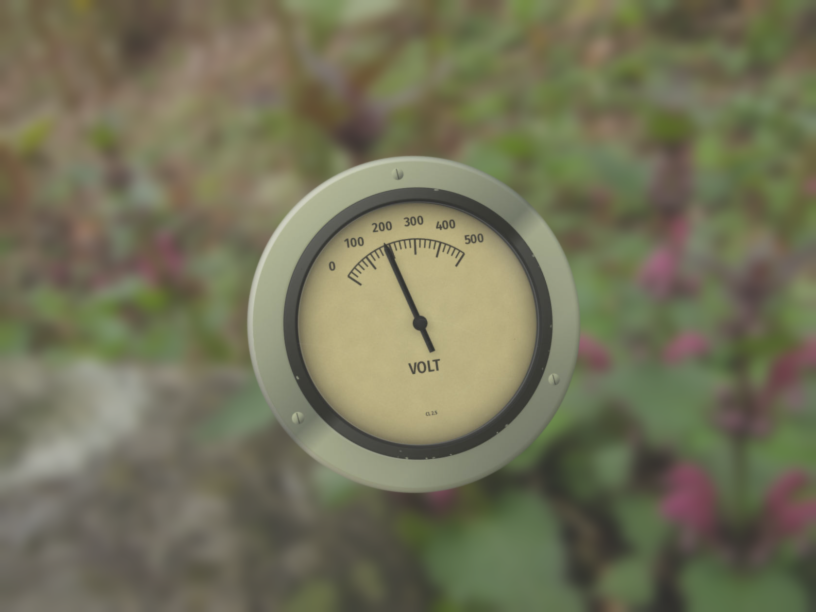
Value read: 180,V
